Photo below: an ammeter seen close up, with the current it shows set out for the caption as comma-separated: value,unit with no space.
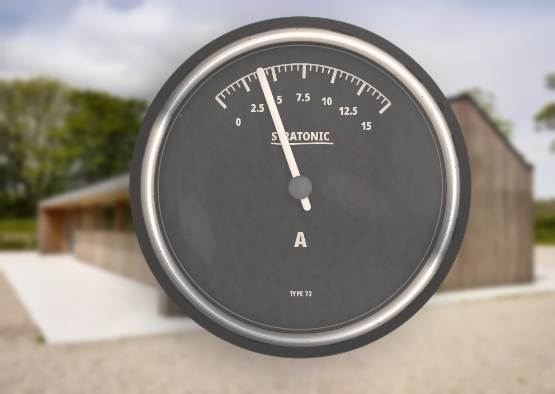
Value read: 4,A
